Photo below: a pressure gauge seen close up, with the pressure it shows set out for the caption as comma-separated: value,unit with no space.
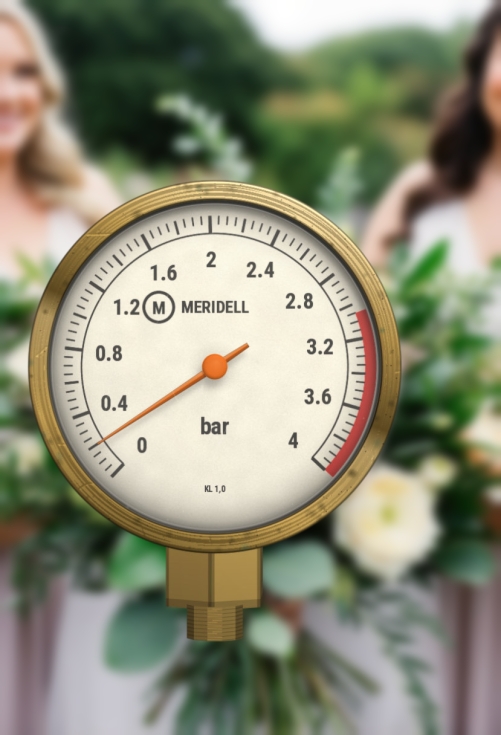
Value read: 0.2,bar
